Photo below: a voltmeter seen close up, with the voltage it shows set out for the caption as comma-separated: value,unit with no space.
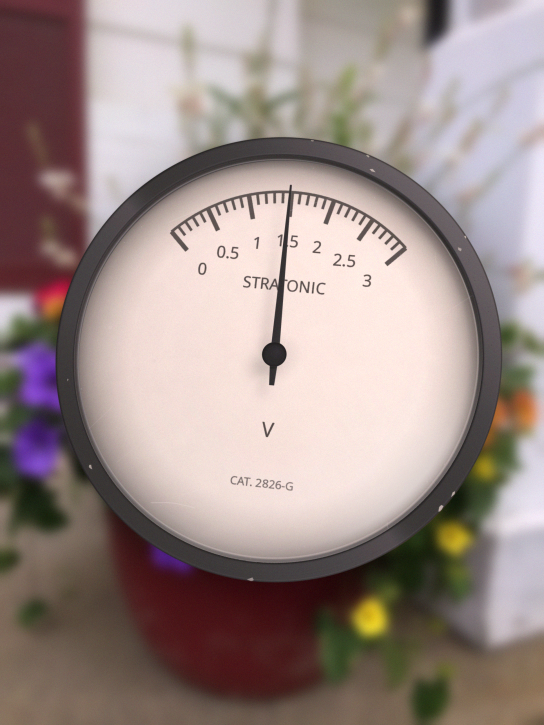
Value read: 1.5,V
